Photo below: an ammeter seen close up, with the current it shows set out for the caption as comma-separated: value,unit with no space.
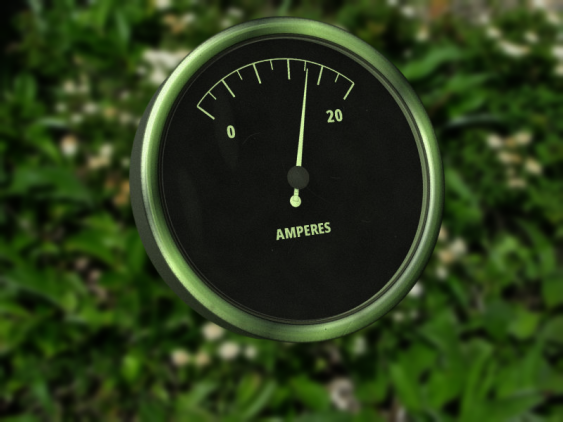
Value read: 14,A
